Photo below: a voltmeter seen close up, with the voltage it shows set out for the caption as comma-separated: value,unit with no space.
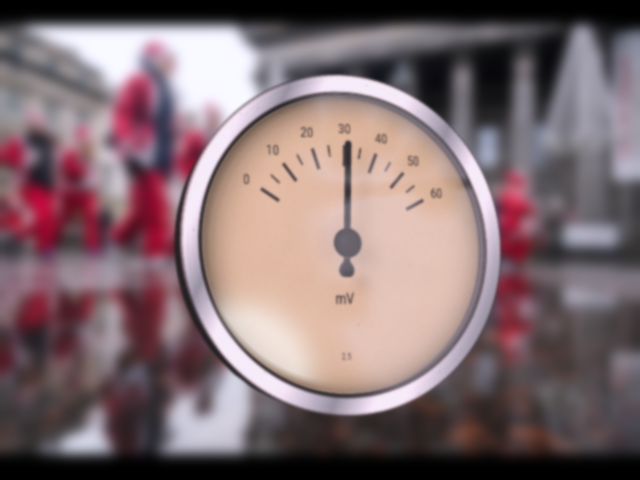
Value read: 30,mV
